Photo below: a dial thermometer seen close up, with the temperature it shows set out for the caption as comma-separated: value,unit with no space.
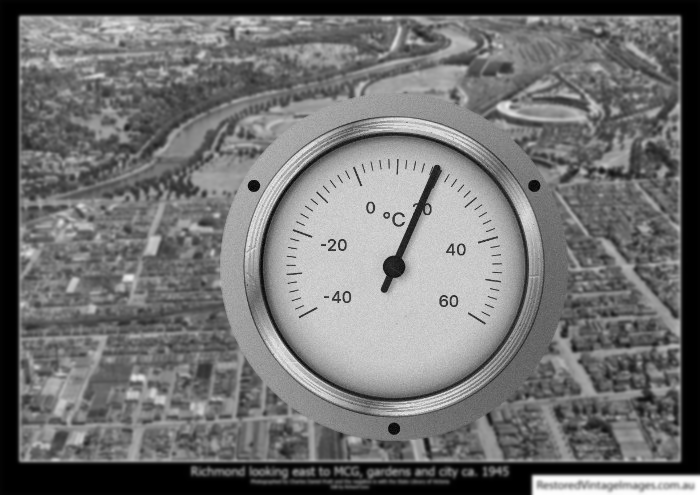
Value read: 19,°C
